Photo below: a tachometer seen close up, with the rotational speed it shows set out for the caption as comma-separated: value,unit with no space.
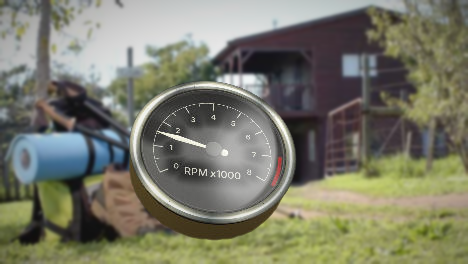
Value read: 1500,rpm
